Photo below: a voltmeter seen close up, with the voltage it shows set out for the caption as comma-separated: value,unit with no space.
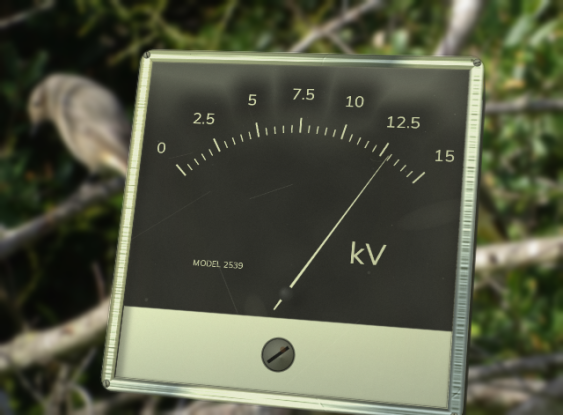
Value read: 13,kV
